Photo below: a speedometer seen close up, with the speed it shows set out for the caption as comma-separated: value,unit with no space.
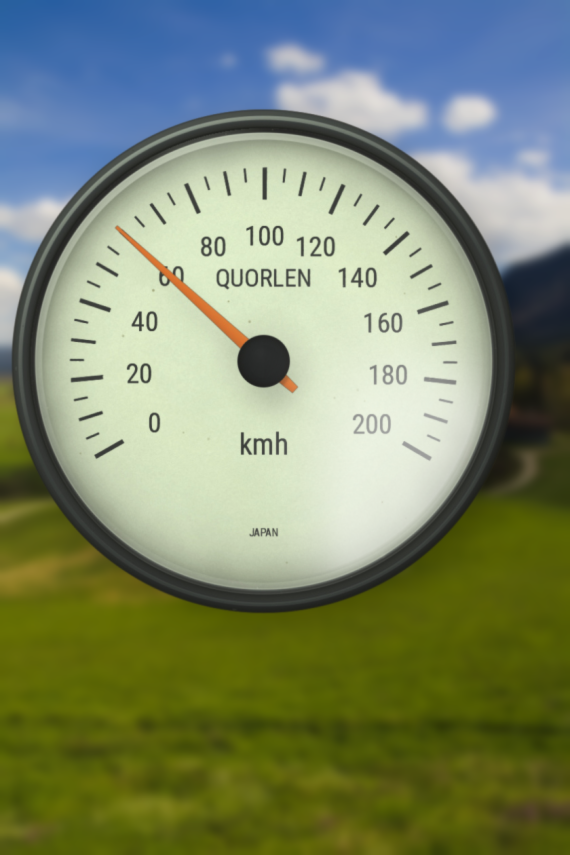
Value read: 60,km/h
